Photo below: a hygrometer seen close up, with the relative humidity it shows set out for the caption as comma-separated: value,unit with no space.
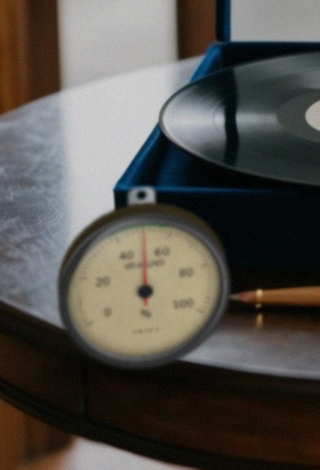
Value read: 50,%
